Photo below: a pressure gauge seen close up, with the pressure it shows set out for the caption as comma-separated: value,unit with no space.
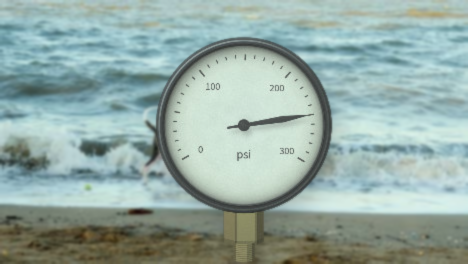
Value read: 250,psi
